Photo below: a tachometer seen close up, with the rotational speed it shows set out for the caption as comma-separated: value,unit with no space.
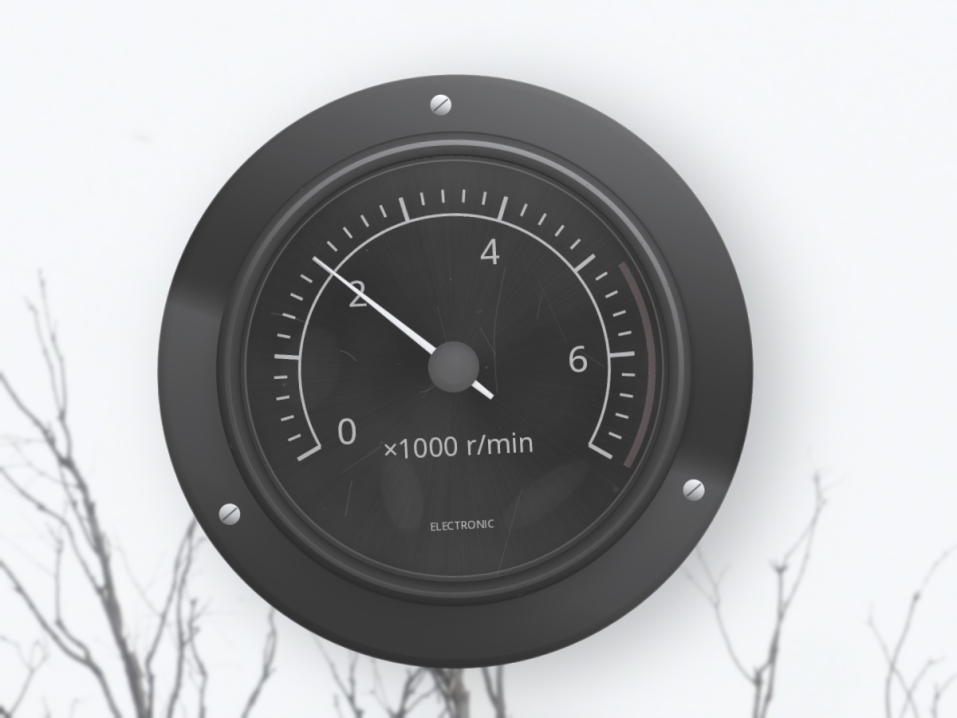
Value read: 2000,rpm
